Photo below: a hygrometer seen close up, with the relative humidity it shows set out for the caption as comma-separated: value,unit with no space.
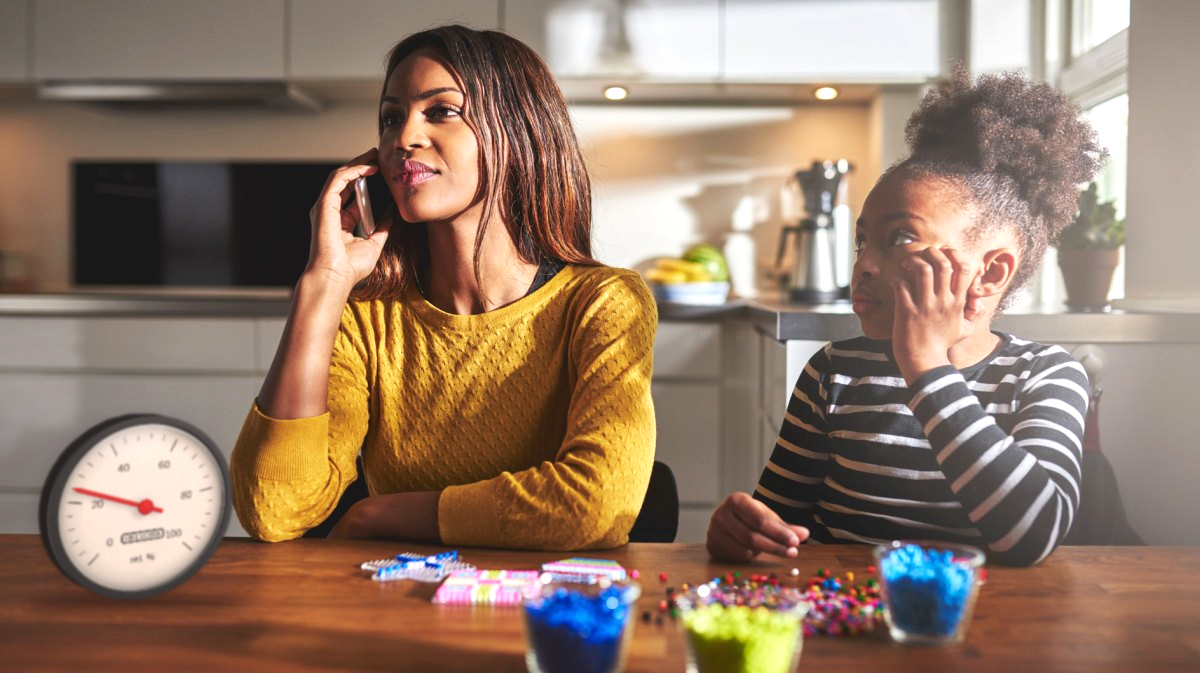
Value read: 24,%
